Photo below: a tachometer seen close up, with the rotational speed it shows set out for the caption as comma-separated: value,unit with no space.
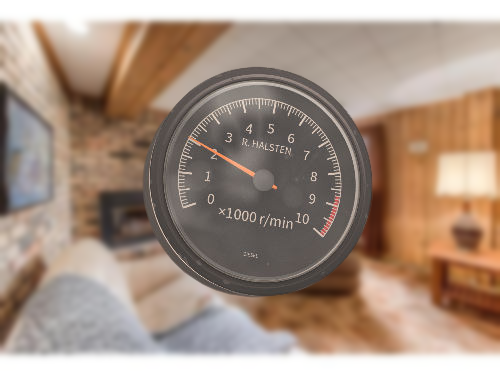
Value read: 2000,rpm
